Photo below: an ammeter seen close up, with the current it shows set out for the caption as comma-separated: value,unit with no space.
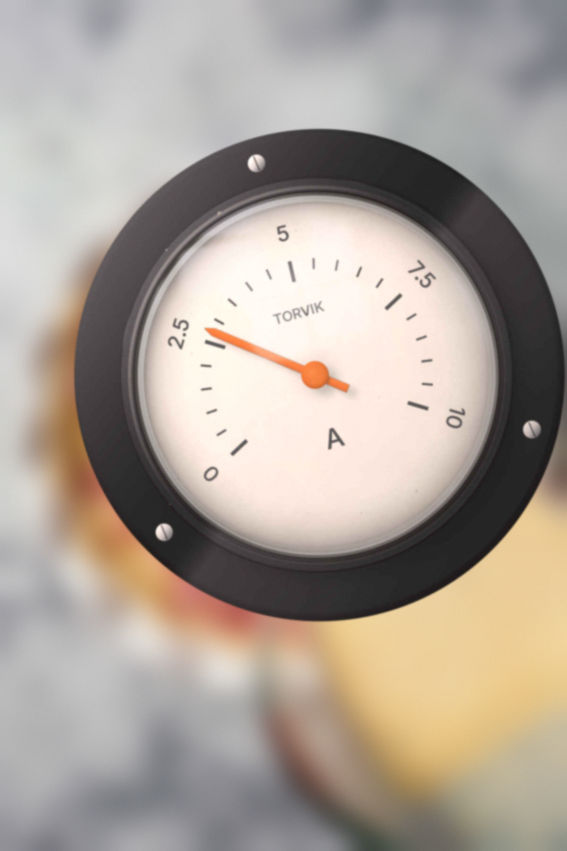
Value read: 2.75,A
